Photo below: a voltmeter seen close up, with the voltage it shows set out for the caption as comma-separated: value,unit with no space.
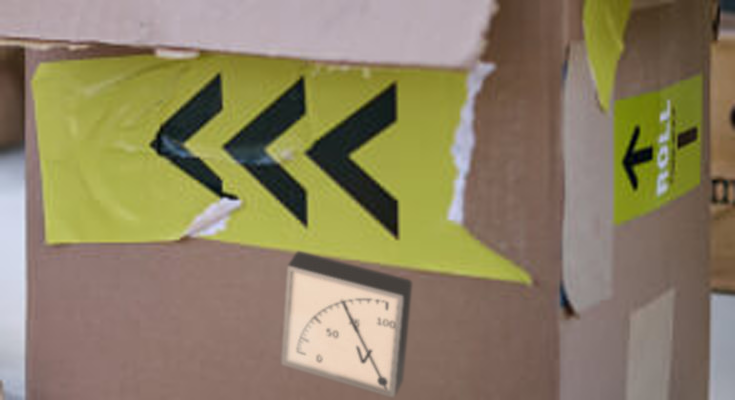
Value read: 75,V
